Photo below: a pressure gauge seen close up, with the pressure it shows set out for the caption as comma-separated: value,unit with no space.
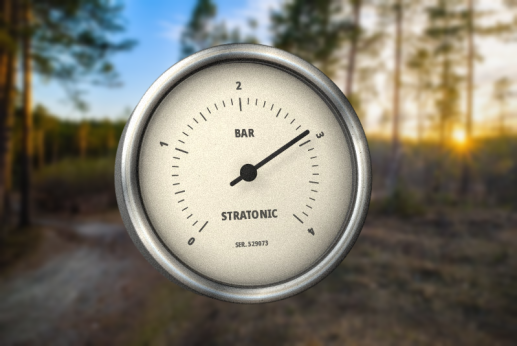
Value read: 2.9,bar
